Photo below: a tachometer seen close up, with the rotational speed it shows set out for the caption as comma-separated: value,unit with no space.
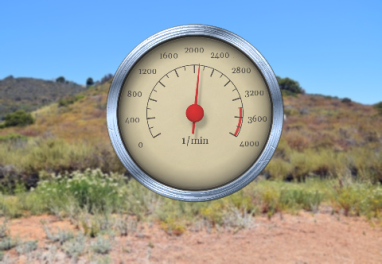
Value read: 2100,rpm
